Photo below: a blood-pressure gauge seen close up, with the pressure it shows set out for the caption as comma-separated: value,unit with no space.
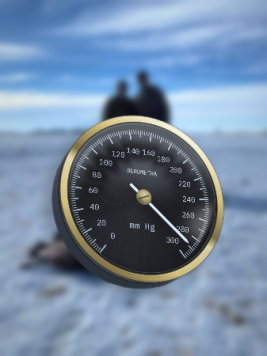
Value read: 290,mmHg
